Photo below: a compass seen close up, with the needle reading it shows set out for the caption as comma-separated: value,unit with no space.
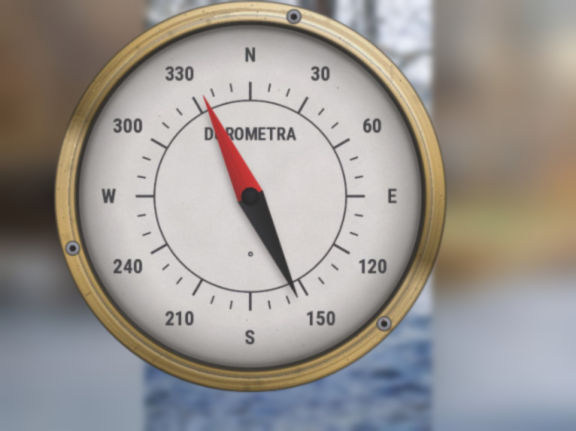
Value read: 335,°
